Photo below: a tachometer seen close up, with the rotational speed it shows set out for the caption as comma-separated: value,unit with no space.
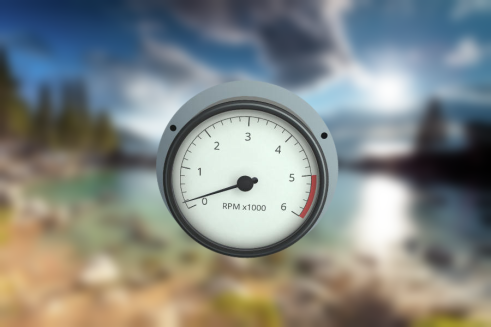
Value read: 200,rpm
